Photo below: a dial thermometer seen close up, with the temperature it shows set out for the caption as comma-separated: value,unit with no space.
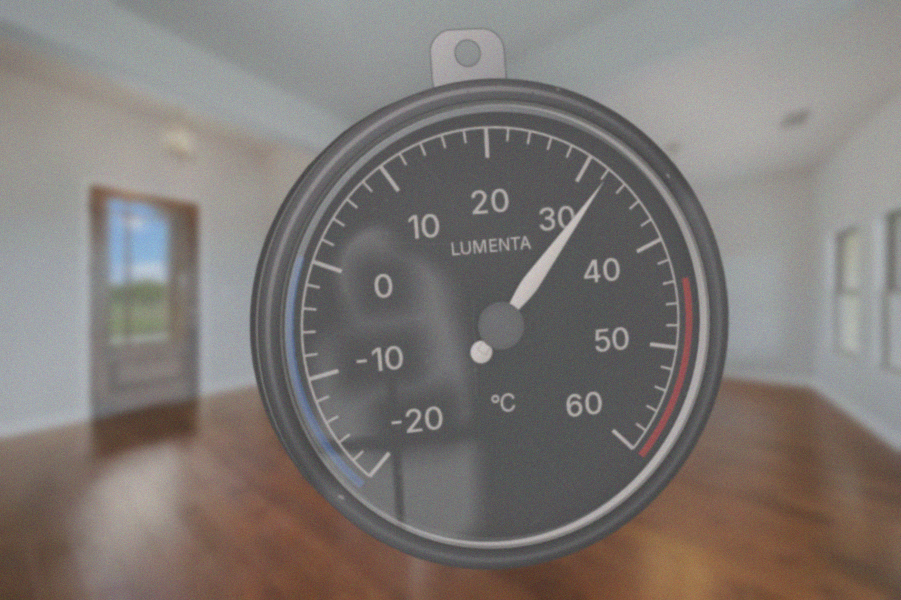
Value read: 32,°C
